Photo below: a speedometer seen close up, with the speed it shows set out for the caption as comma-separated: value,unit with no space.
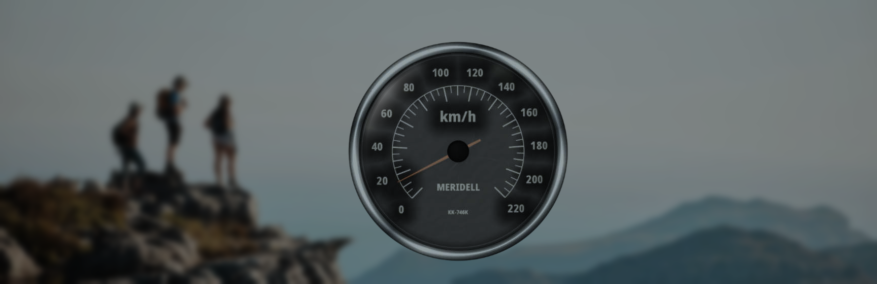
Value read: 15,km/h
